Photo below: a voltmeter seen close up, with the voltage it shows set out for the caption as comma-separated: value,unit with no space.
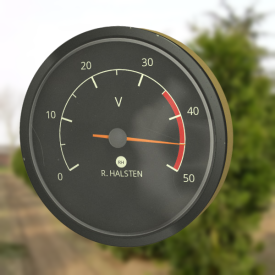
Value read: 45,V
